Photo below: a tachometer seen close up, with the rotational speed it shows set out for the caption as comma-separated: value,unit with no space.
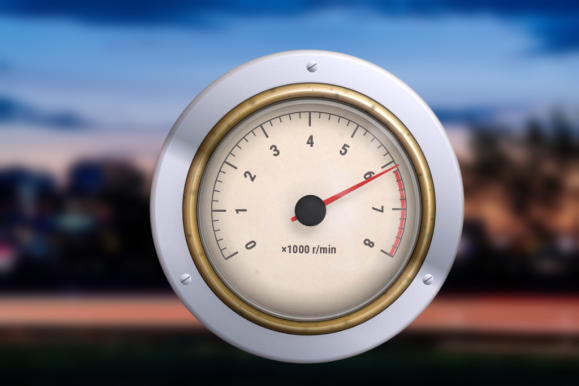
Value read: 6100,rpm
